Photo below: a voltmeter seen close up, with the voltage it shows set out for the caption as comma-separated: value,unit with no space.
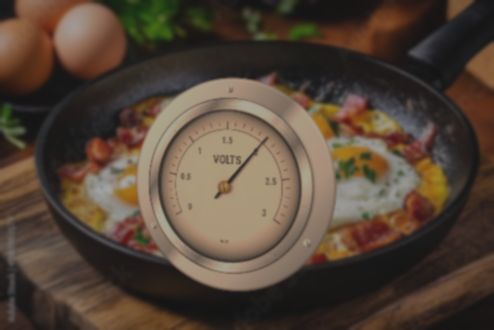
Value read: 2,V
